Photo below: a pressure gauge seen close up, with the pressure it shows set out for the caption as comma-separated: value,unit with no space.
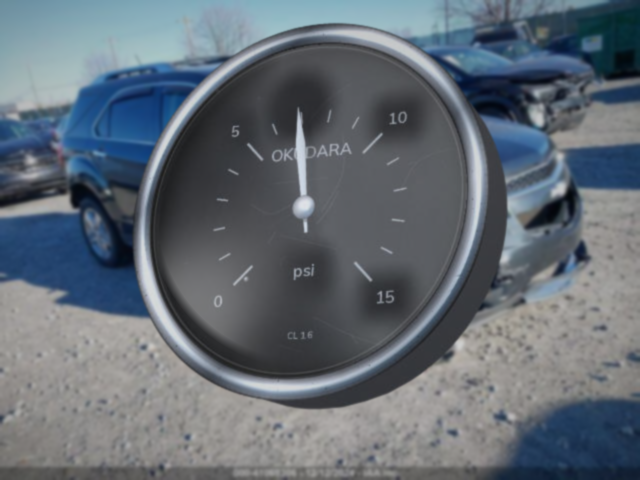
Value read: 7,psi
